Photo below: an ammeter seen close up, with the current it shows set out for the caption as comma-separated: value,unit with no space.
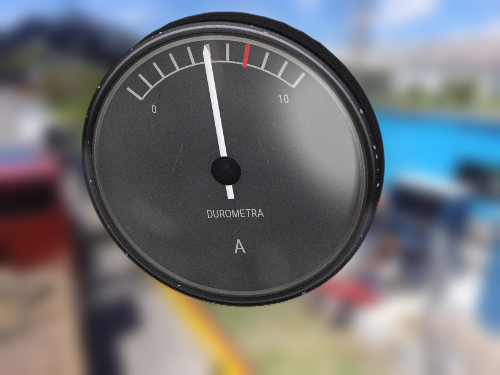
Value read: 5,A
